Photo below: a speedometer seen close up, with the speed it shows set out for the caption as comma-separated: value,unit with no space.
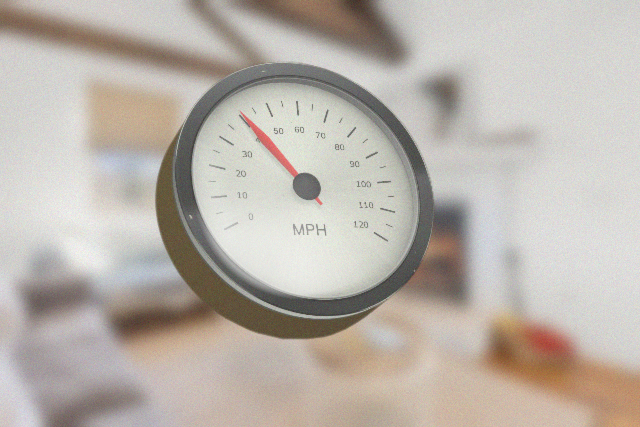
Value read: 40,mph
